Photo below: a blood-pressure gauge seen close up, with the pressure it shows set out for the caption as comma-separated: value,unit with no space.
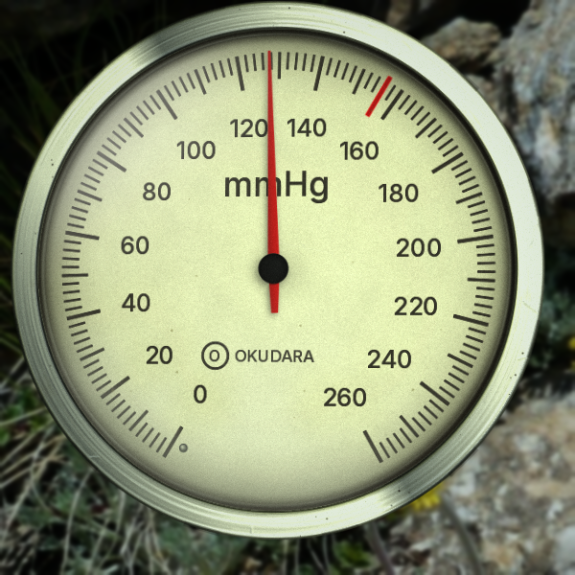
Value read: 128,mmHg
